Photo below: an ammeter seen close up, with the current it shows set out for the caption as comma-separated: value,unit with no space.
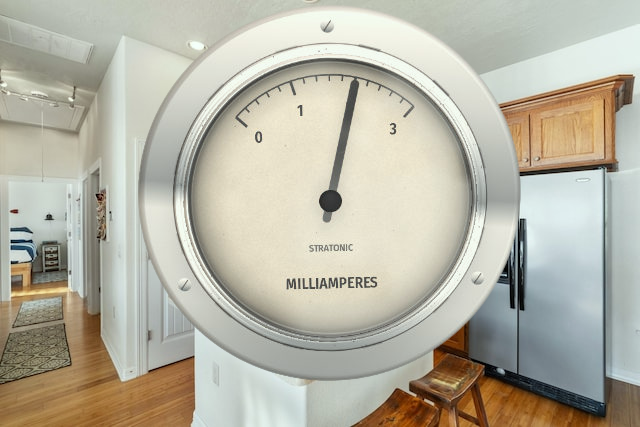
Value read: 2,mA
